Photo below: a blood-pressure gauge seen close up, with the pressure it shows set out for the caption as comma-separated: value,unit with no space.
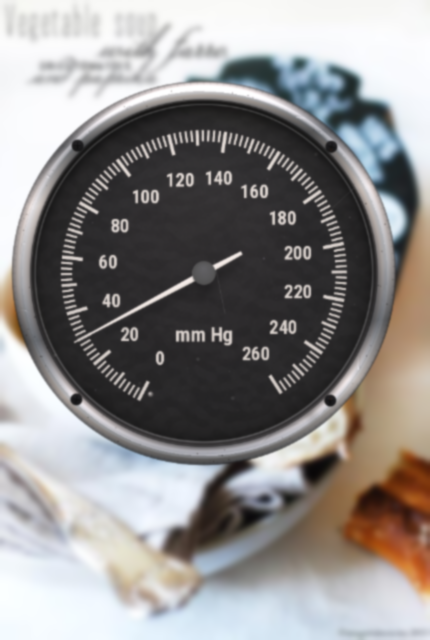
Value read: 30,mmHg
